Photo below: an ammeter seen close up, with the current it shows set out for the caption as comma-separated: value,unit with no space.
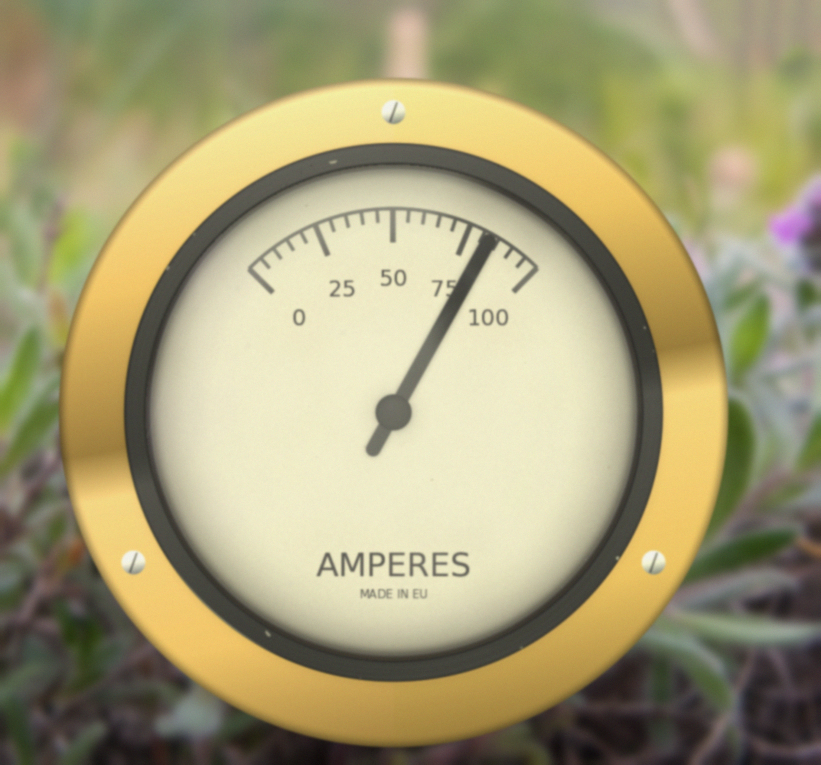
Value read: 82.5,A
